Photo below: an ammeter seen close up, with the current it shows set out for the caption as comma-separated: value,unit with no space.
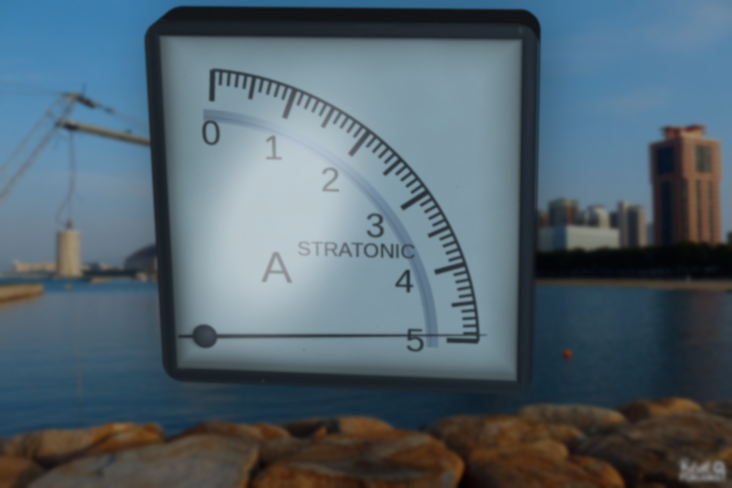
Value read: 4.9,A
